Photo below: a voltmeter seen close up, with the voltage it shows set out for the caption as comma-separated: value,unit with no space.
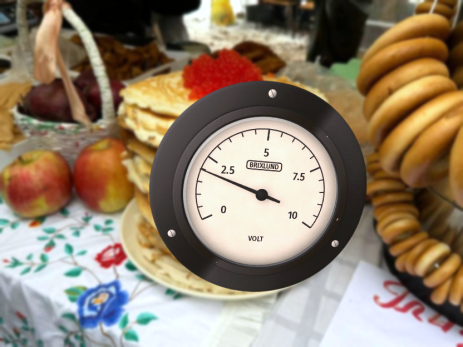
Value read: 2,V
